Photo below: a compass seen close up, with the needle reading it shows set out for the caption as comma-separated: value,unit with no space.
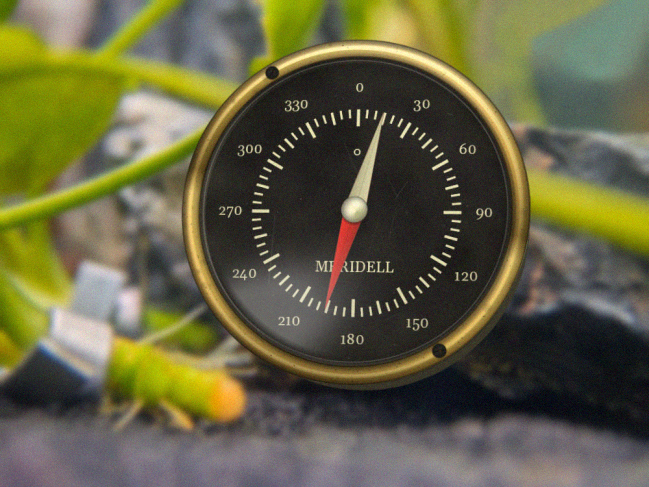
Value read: 195,°
